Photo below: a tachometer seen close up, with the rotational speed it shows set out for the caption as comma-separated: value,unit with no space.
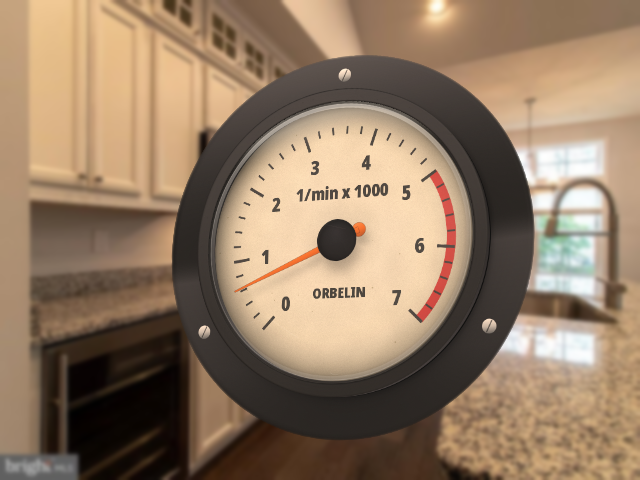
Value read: 600,rpm
